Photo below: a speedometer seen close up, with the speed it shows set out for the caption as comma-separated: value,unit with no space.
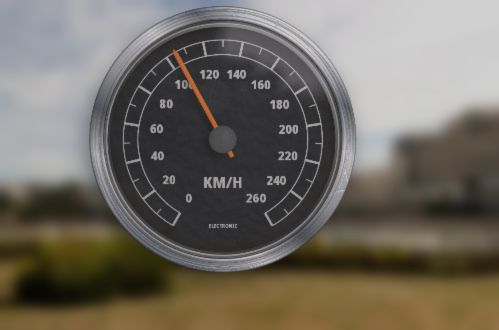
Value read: 105,km/h
